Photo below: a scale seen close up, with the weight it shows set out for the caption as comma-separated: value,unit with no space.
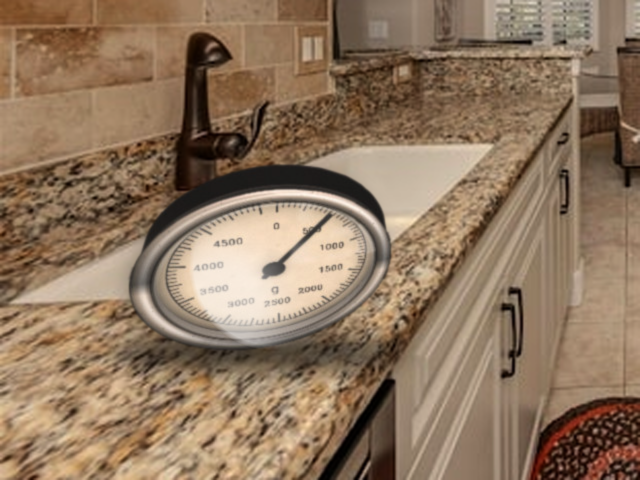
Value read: 500,g
